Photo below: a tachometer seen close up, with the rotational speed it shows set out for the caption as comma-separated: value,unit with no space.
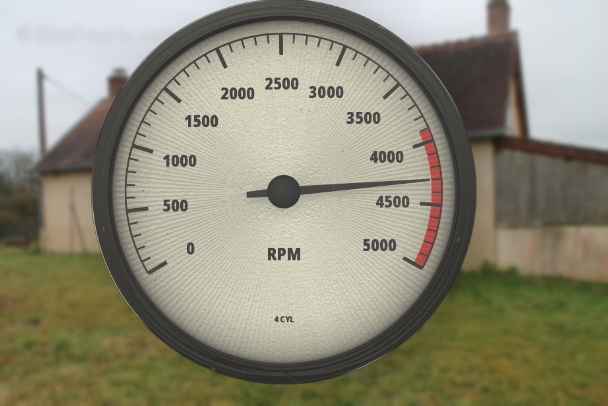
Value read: 4300,rpm
